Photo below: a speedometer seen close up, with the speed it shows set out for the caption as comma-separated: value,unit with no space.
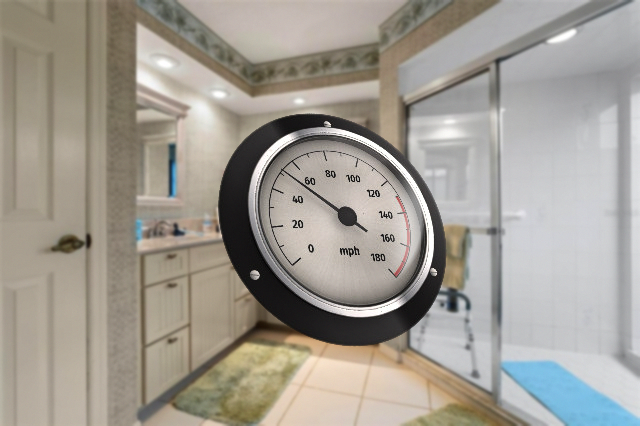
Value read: 50,mph
